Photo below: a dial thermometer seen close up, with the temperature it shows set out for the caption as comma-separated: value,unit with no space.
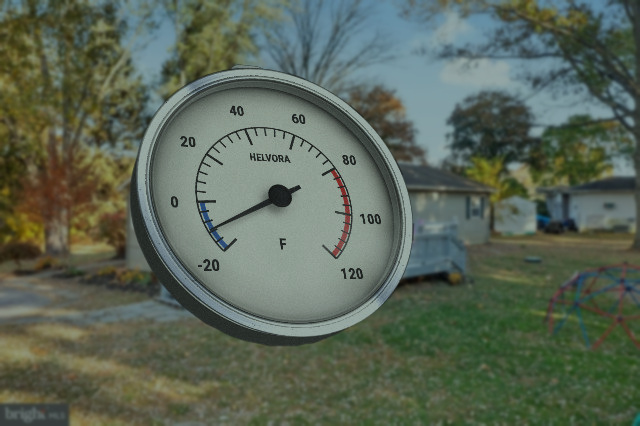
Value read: -12,°F
